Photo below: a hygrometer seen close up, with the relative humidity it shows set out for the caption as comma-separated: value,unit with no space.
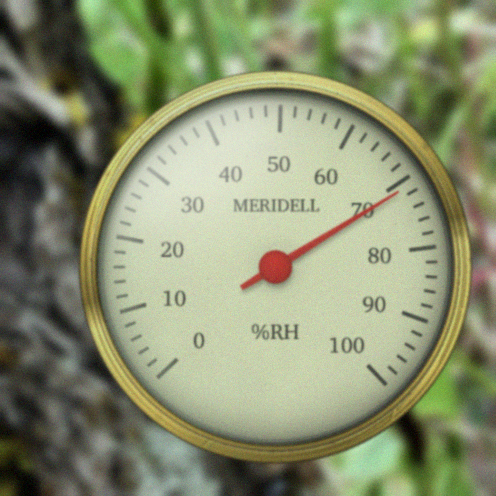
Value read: 71,%
